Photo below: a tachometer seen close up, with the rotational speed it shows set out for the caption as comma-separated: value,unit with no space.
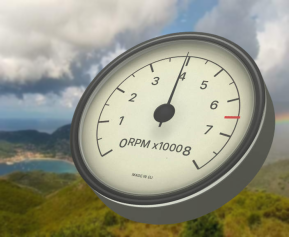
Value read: 4000,rpm
